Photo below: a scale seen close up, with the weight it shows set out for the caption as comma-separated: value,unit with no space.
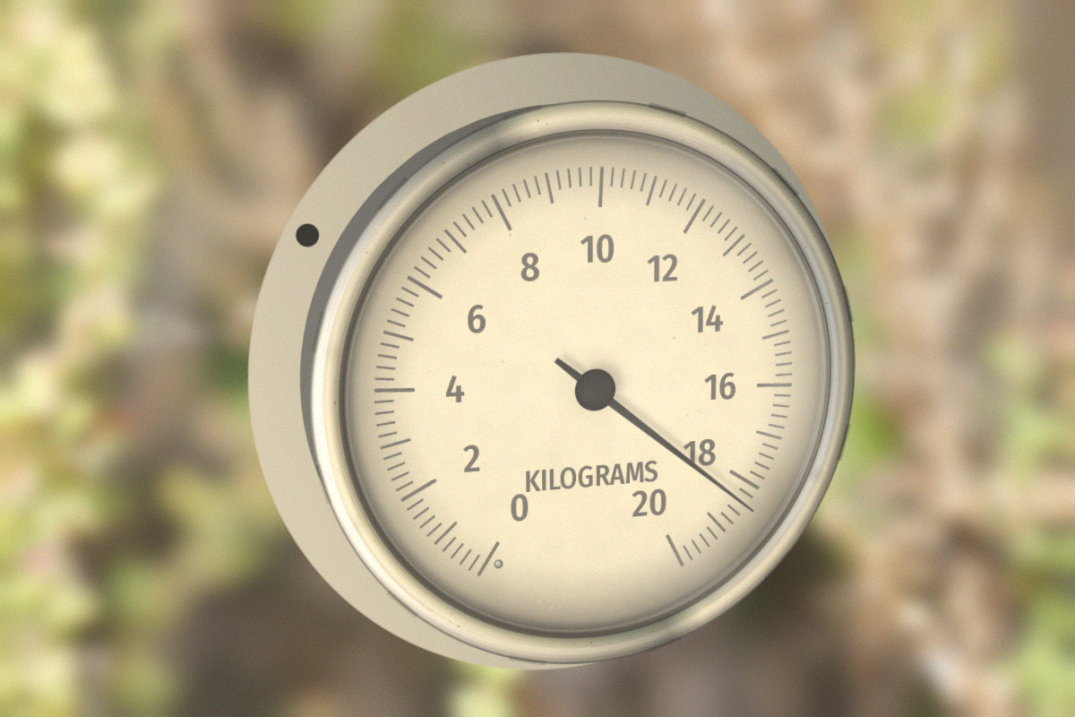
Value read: 18.4,kg
